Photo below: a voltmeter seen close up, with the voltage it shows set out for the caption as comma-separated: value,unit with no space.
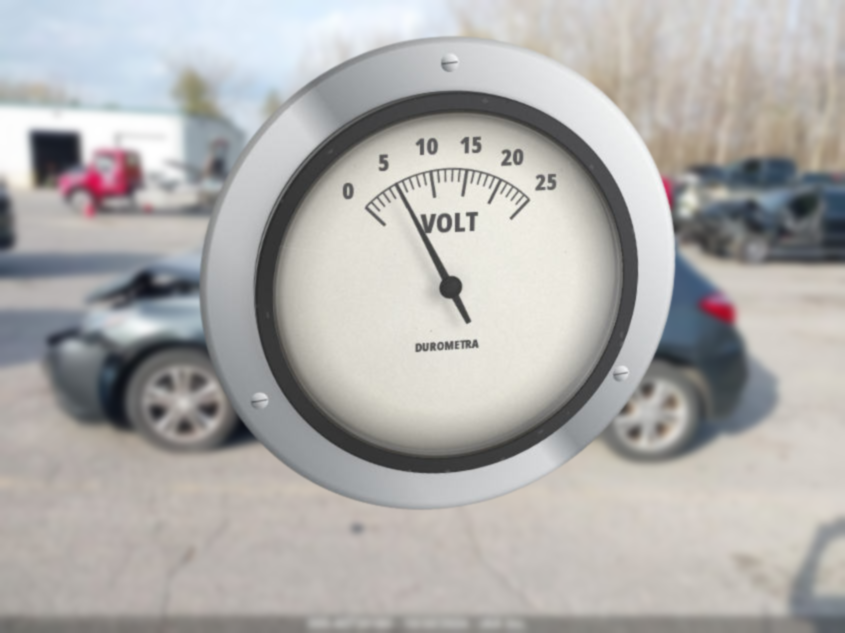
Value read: 5,V
